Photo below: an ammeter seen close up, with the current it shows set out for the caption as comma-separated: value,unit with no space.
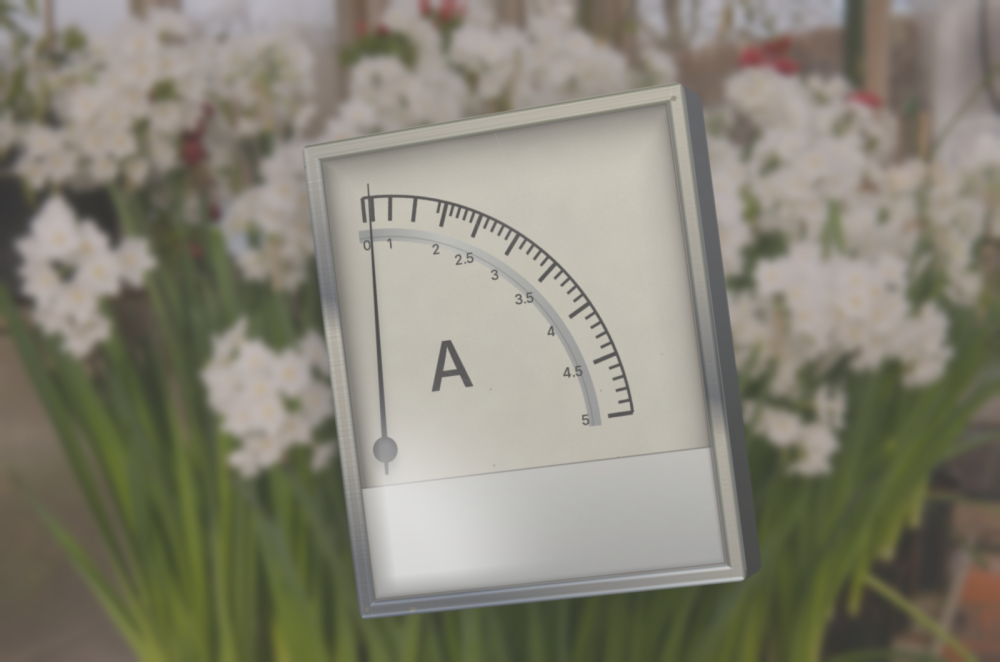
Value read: 0.5,A
